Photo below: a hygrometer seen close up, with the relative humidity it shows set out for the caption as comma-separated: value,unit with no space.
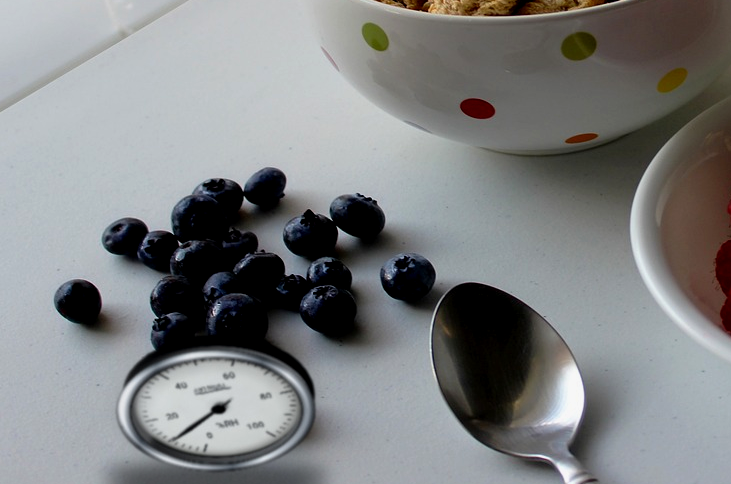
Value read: 10,%
